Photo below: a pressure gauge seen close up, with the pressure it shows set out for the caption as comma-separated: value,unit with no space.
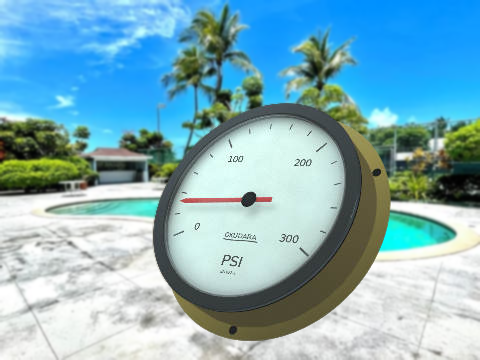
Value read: 30,psi
